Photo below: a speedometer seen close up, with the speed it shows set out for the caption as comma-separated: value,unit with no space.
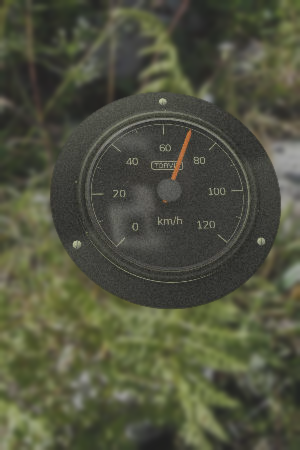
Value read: 70,km/h
